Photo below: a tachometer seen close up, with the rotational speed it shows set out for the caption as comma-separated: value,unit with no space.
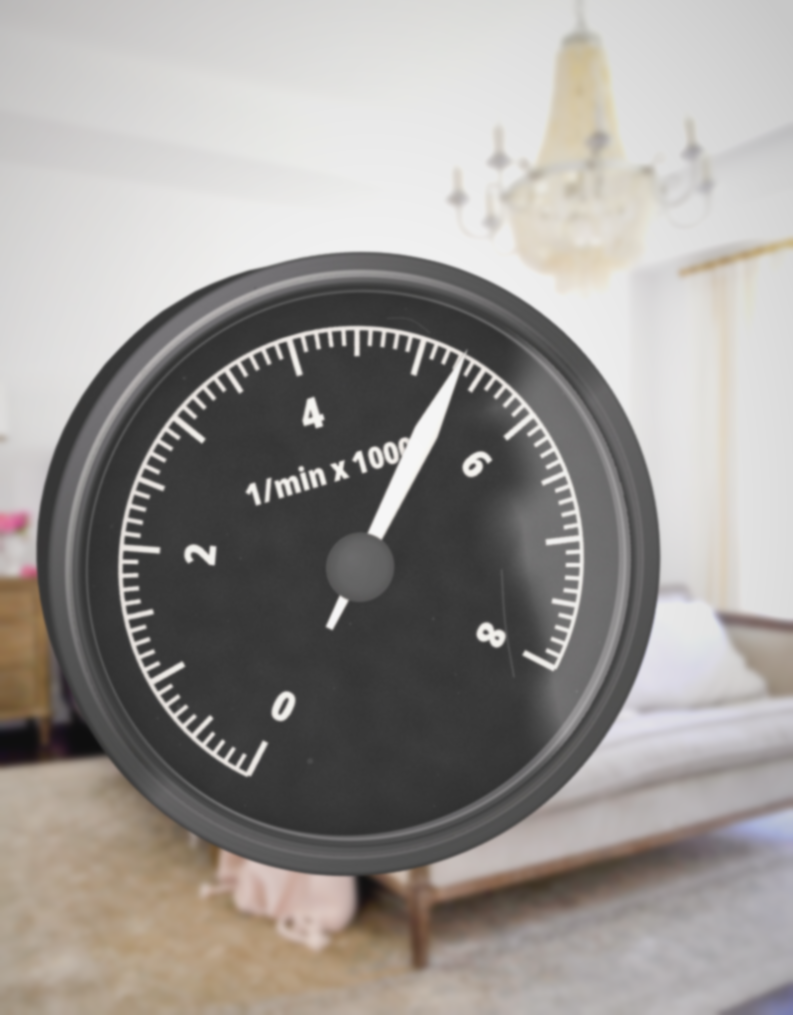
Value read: 5300,rpm
